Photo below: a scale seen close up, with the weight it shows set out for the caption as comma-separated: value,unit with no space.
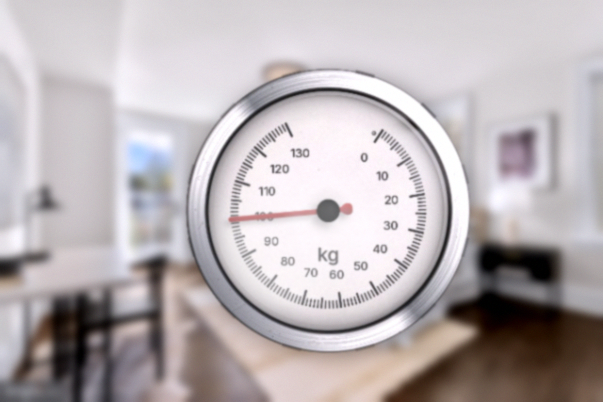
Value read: 100,kg
